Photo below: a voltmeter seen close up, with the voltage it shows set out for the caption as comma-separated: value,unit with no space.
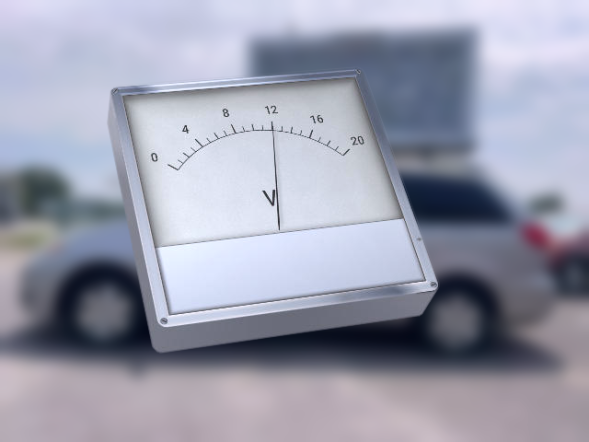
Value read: 12,V
